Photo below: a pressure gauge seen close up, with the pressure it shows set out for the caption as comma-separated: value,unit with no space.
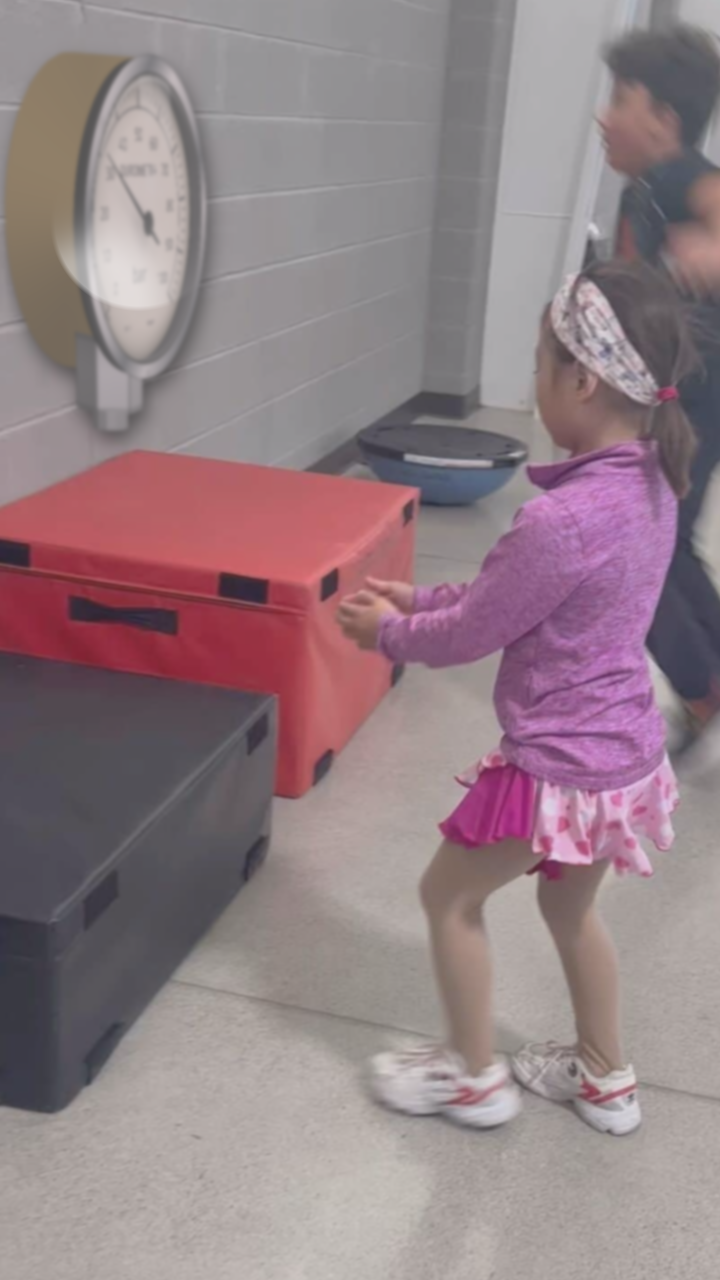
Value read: 30,bar
